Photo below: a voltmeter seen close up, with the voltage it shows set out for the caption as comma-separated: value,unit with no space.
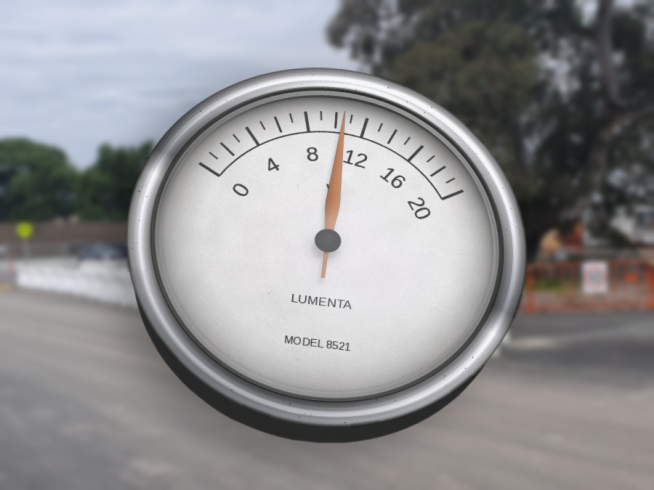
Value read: 10.5,V
